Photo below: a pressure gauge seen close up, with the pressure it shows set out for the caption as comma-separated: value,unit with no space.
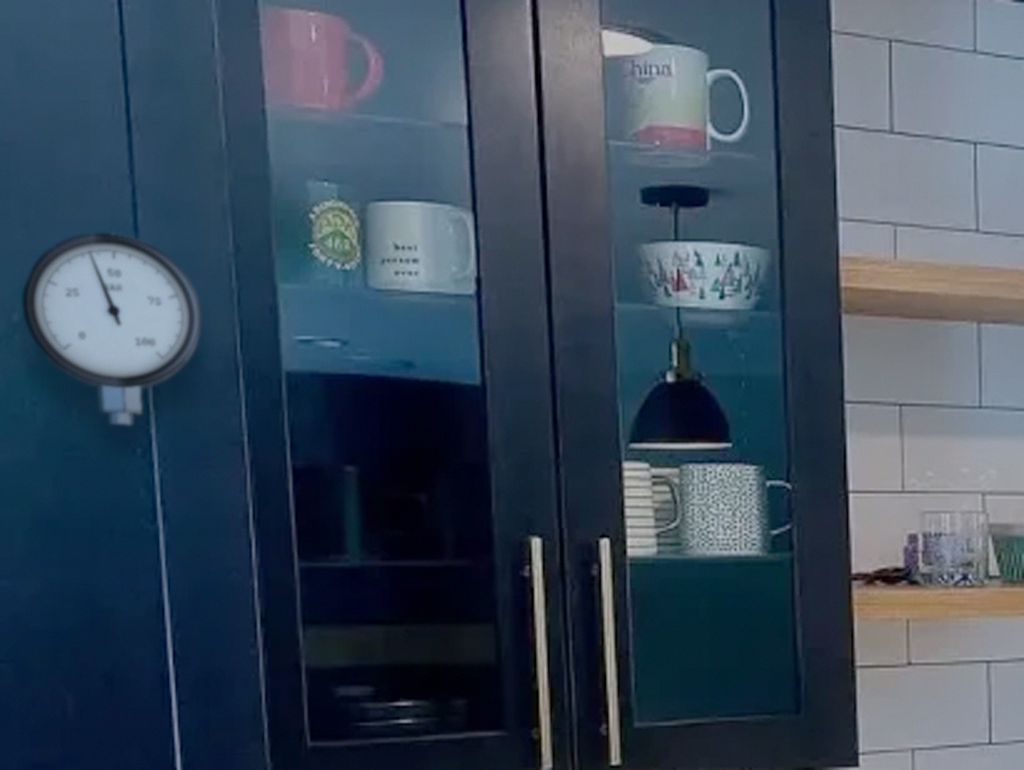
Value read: 42.5,bar
